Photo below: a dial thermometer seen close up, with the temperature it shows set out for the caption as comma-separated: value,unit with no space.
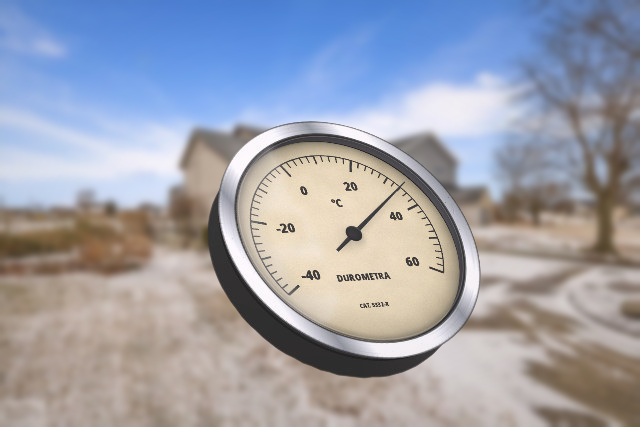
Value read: 34,°C
